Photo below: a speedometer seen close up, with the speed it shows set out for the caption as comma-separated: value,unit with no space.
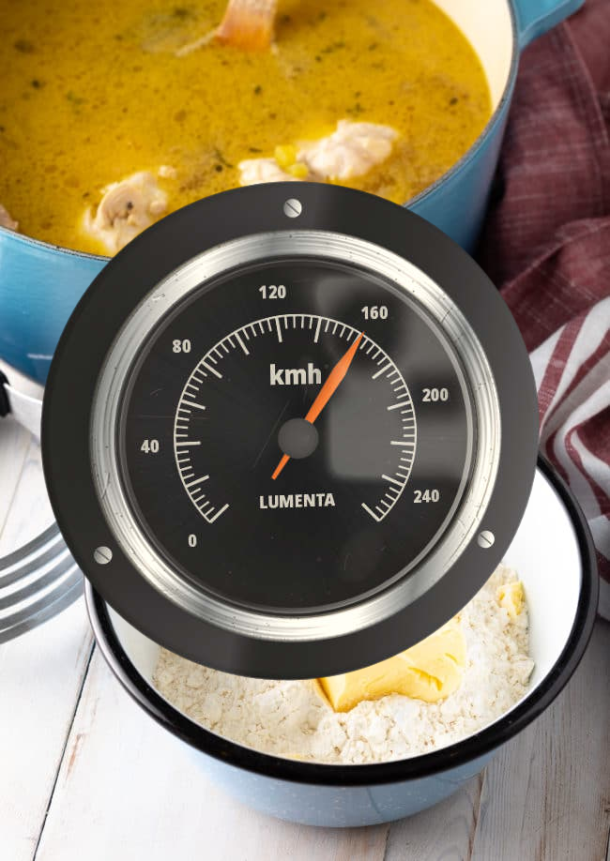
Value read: 160,km/h
